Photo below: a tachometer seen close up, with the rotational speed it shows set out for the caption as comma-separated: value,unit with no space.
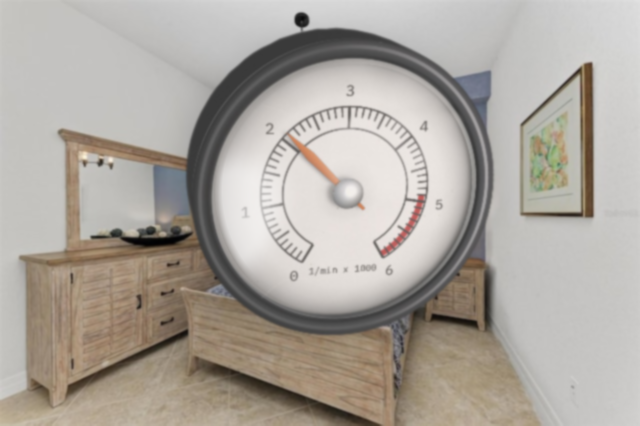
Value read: 2100,rpm
